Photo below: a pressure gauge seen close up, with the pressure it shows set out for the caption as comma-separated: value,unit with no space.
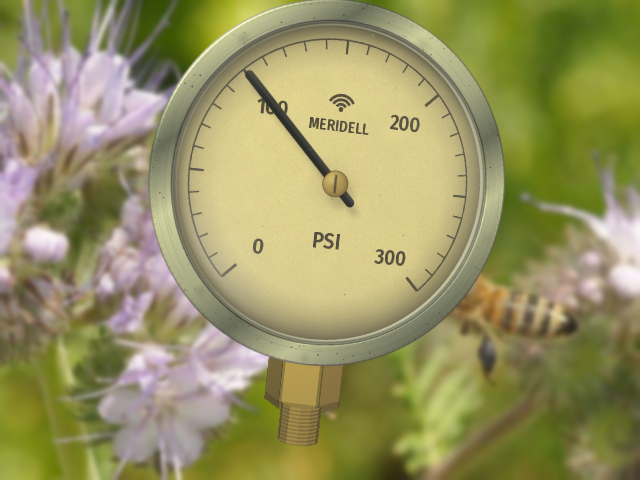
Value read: 100,psi
